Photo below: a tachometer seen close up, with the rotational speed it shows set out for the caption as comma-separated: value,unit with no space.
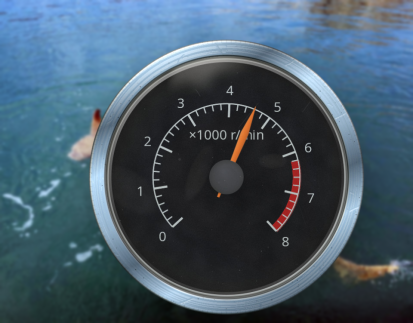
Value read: 4600,rpm
